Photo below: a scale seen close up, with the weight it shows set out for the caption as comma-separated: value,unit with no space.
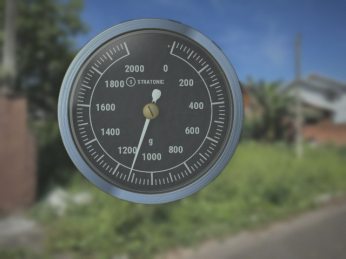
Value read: 1120,g
